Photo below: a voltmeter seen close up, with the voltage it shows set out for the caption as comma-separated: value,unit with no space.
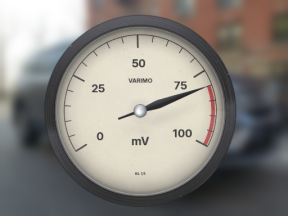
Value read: 80,mV
